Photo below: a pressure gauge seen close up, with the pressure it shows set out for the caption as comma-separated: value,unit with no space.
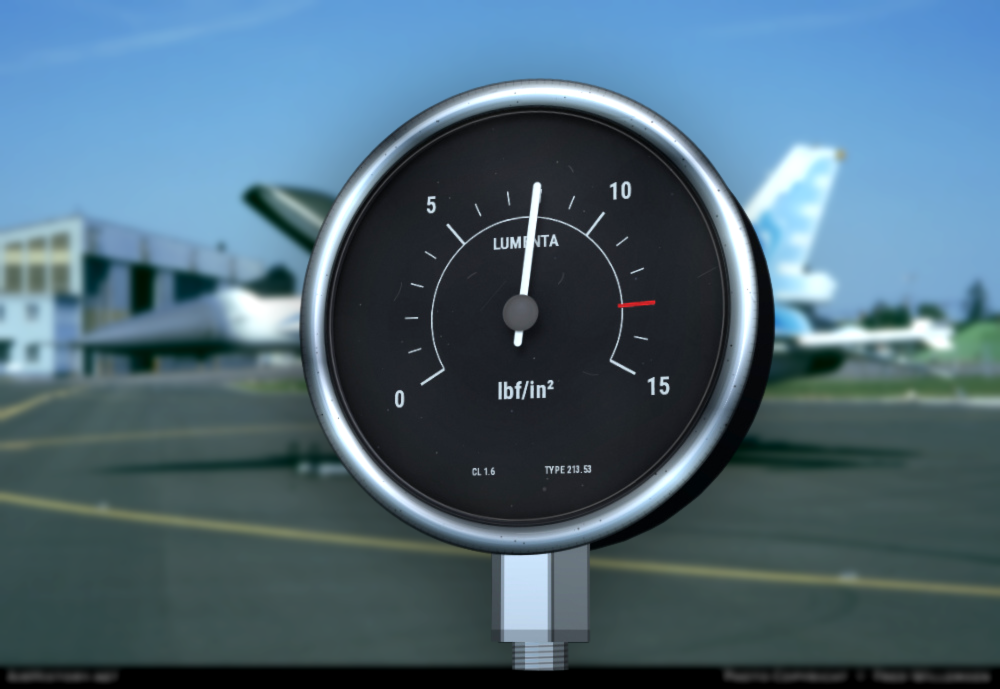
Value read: 8,psi
